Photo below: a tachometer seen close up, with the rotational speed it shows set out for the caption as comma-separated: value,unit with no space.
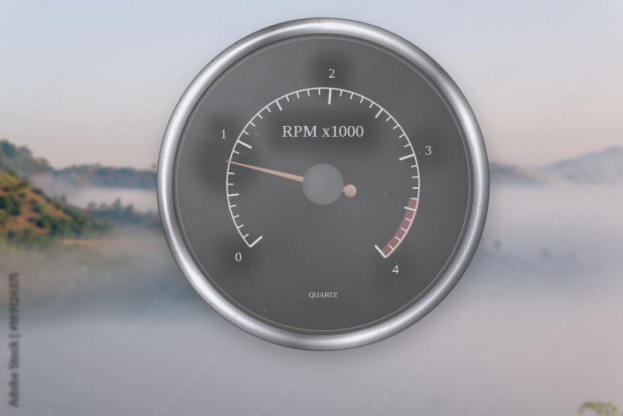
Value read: 800,rpm
